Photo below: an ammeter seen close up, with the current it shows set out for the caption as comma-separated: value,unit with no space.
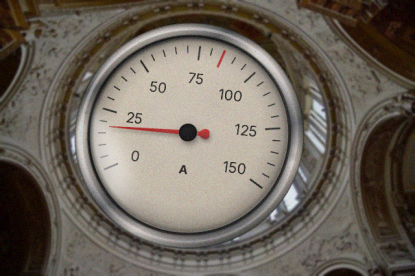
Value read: 17.5,A
